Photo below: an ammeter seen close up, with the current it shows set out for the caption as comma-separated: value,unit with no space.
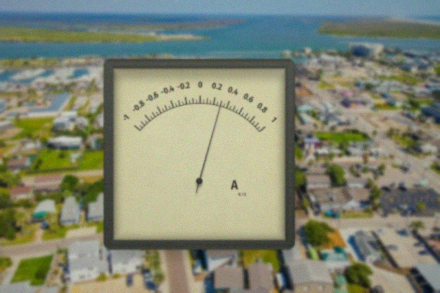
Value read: 0.3,A
